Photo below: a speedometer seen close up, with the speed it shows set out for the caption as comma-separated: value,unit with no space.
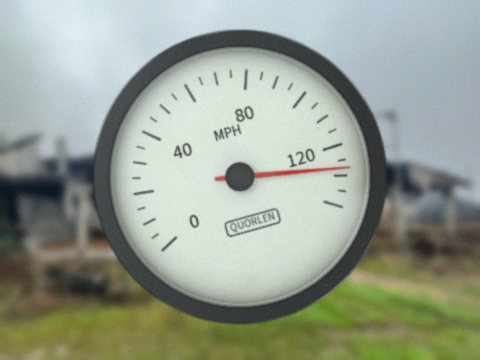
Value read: 127.5,mph
